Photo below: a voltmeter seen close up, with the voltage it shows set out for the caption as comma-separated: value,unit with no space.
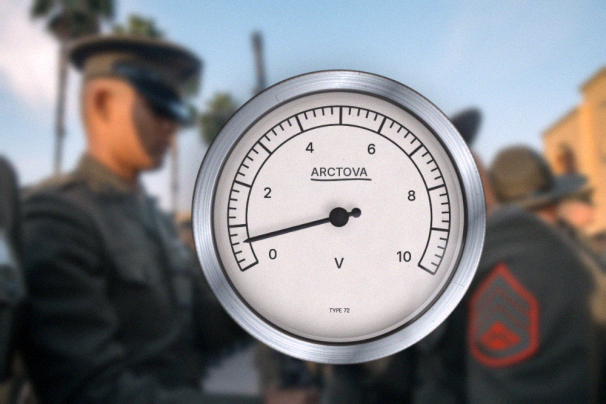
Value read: 0.6,V
